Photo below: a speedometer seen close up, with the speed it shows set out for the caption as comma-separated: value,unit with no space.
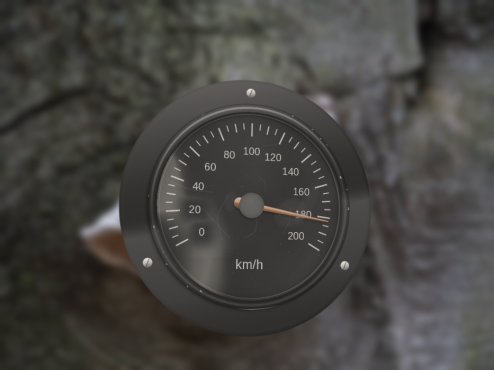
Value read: 182.5,km/h
